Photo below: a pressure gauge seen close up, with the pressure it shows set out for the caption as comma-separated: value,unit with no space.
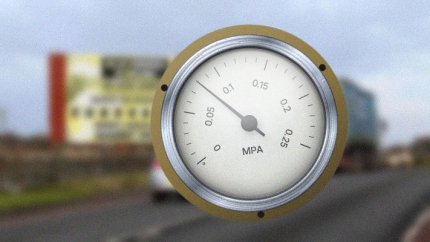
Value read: 0.08,MPa
